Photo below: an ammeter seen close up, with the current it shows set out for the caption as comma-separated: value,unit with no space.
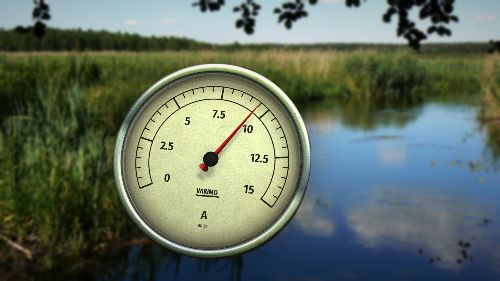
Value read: 9.5,A
